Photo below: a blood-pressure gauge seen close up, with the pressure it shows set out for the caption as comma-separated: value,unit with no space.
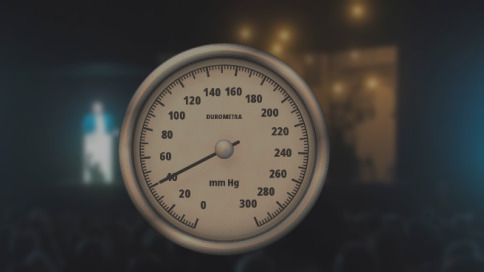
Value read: 40,mmHg
